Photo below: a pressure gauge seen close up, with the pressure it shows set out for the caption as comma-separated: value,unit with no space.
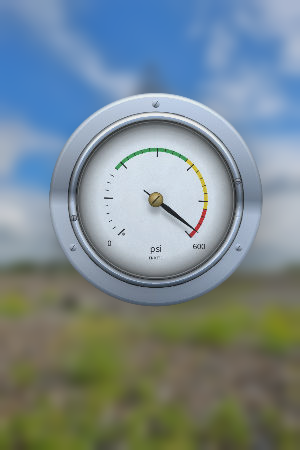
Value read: 580,psi
